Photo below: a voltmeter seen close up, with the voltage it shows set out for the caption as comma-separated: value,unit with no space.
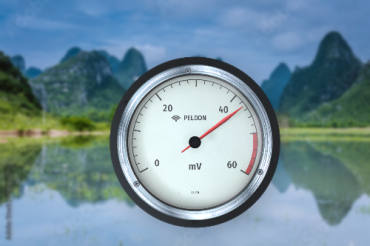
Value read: 43,mV
